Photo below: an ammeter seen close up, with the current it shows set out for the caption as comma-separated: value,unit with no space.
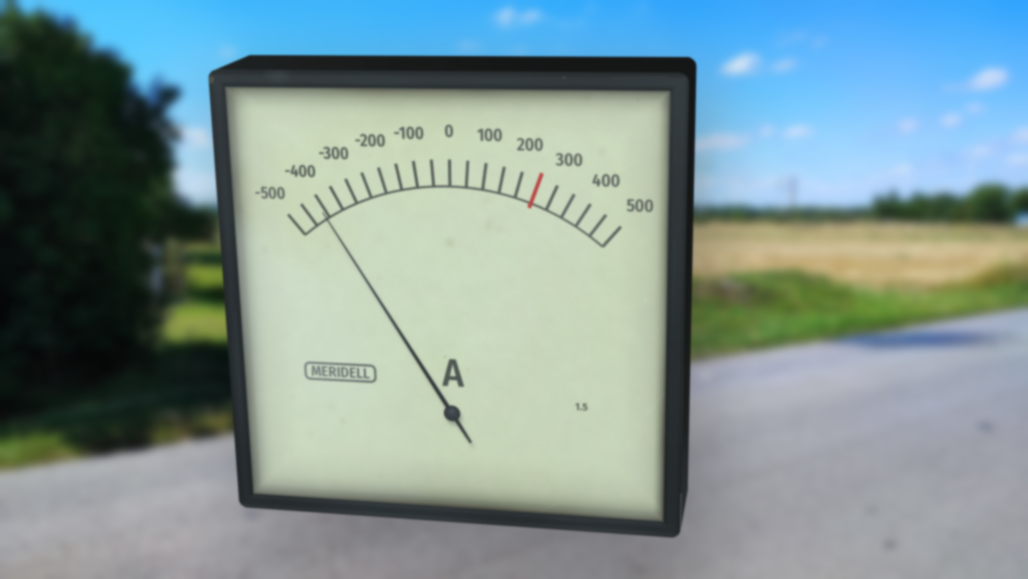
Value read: -400,A
